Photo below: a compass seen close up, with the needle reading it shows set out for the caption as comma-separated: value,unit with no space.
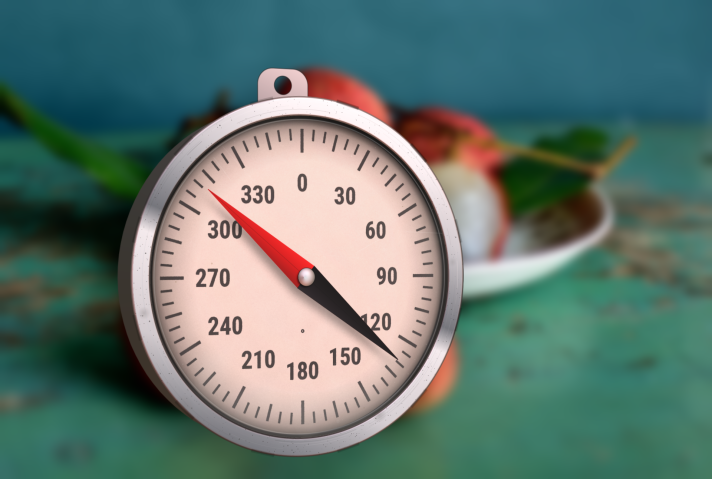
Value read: 310,°
